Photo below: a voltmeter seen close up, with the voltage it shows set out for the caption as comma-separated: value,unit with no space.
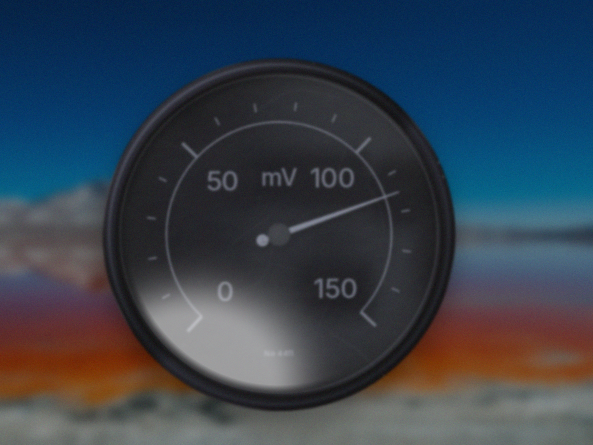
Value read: 115,mV
